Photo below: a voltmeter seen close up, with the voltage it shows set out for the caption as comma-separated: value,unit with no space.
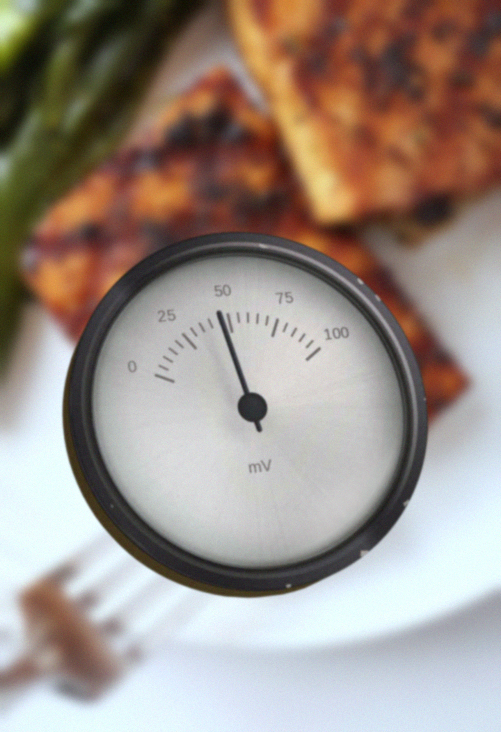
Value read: 45,mV
